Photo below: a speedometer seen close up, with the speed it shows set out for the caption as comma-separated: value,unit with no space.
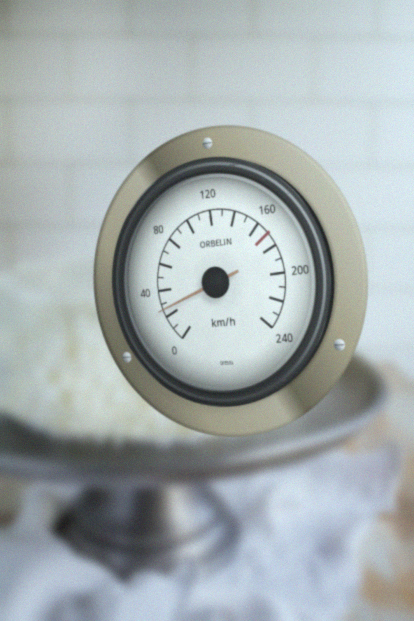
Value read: 25,km/h
